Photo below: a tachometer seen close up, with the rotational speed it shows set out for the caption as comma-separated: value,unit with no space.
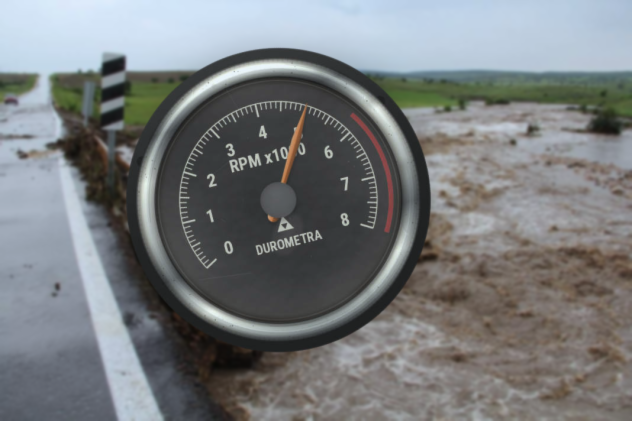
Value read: 5000,rpm
